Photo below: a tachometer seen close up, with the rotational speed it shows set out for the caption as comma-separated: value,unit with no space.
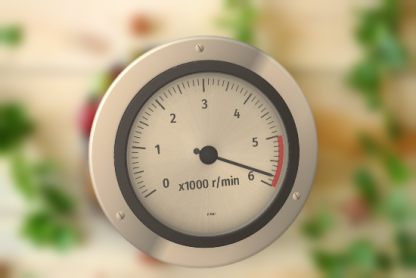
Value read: 5800,rpm
